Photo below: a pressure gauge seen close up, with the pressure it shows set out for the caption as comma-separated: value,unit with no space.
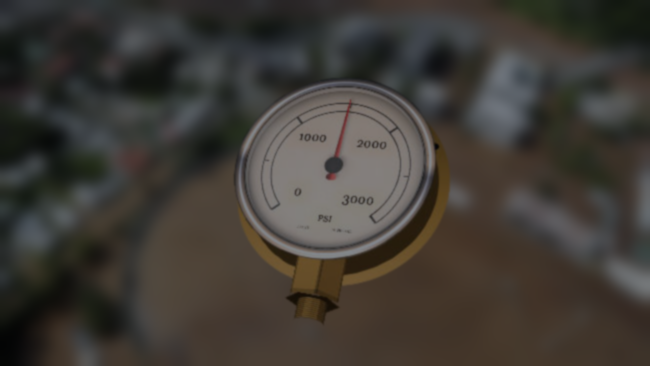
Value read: 1500,psi
